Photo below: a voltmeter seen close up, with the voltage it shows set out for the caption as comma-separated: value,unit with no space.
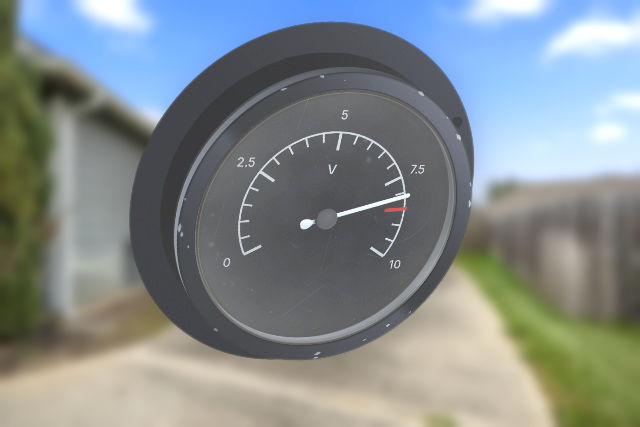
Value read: 8,V
